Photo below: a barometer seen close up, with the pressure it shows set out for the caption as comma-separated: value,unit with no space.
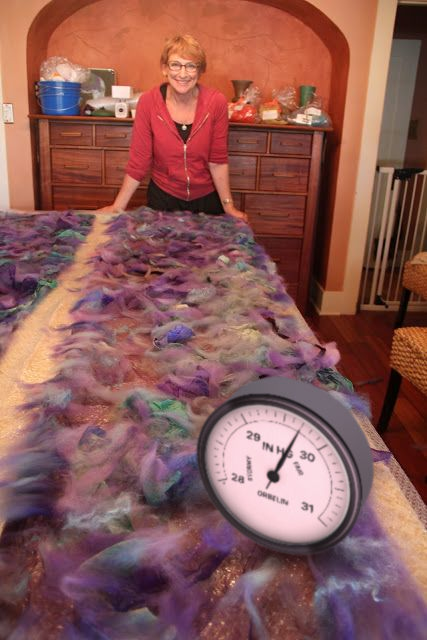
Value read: 29.7,inHg
